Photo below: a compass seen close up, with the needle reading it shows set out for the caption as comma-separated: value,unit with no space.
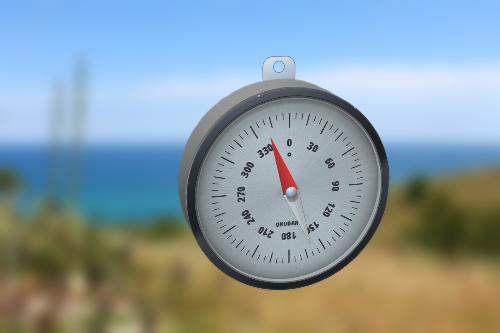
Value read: 340,°
